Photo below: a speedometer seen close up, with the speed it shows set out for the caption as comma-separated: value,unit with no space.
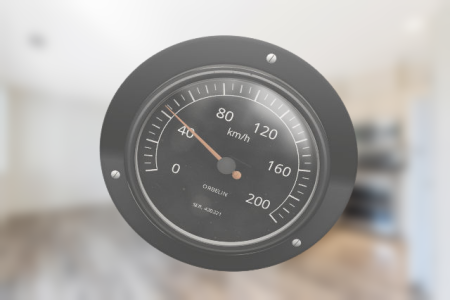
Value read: 45,km/h
